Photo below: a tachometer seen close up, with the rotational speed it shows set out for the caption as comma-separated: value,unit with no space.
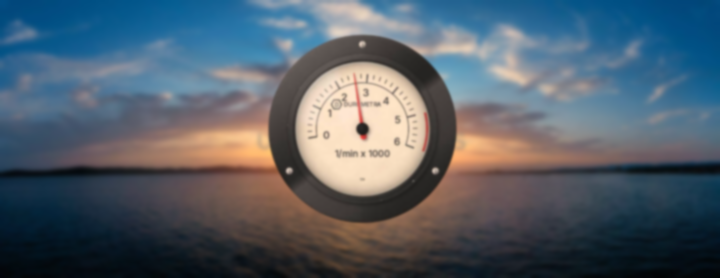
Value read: 2600,rpm
